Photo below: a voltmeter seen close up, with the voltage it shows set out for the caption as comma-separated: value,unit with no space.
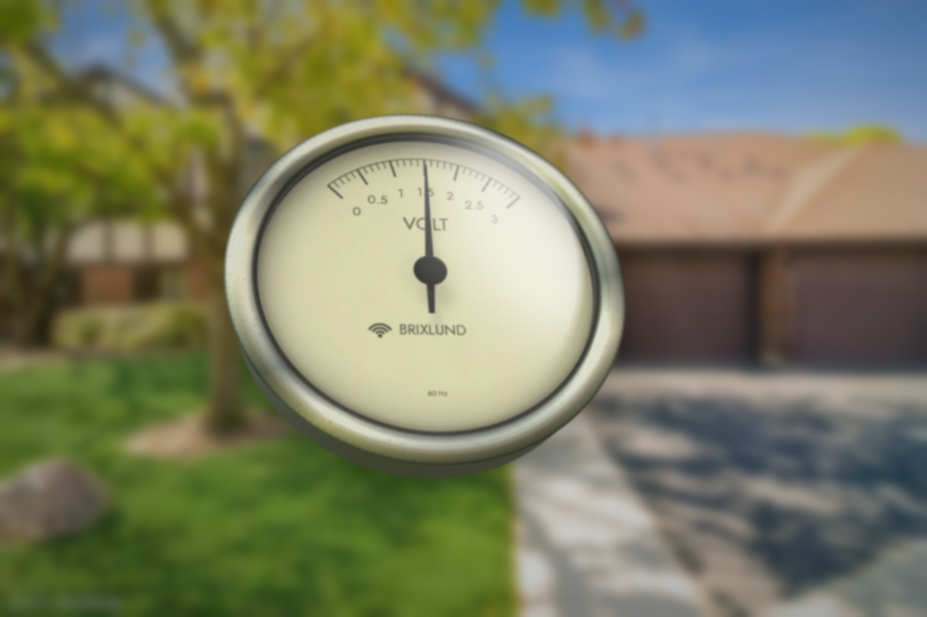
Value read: 1.5,V
